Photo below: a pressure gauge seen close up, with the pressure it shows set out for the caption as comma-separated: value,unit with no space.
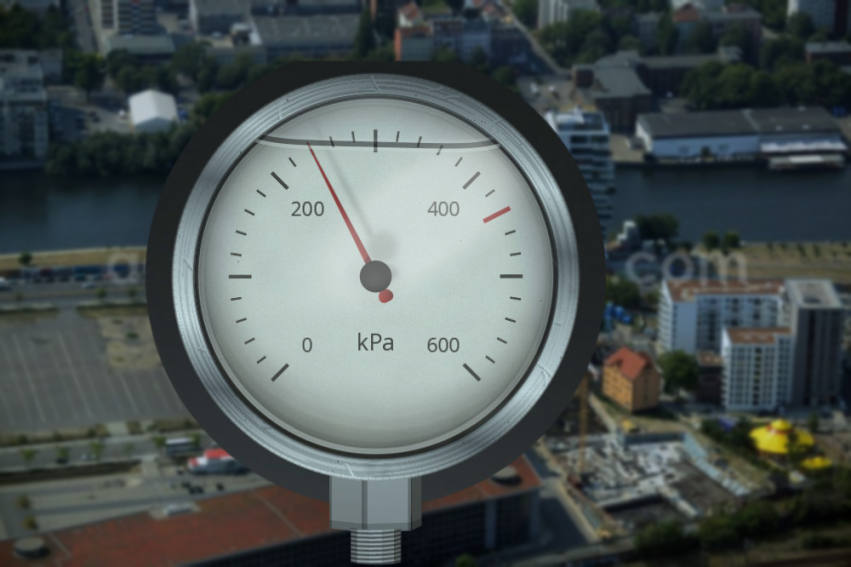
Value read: 240,kPa
